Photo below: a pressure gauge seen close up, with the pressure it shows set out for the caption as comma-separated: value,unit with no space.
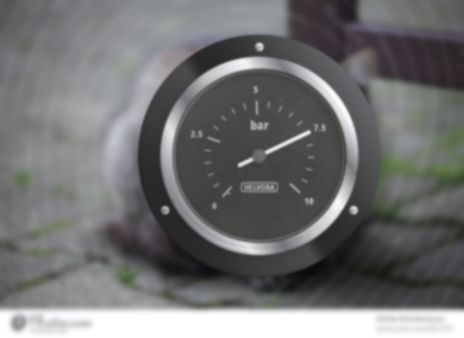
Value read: 7.5,bar
